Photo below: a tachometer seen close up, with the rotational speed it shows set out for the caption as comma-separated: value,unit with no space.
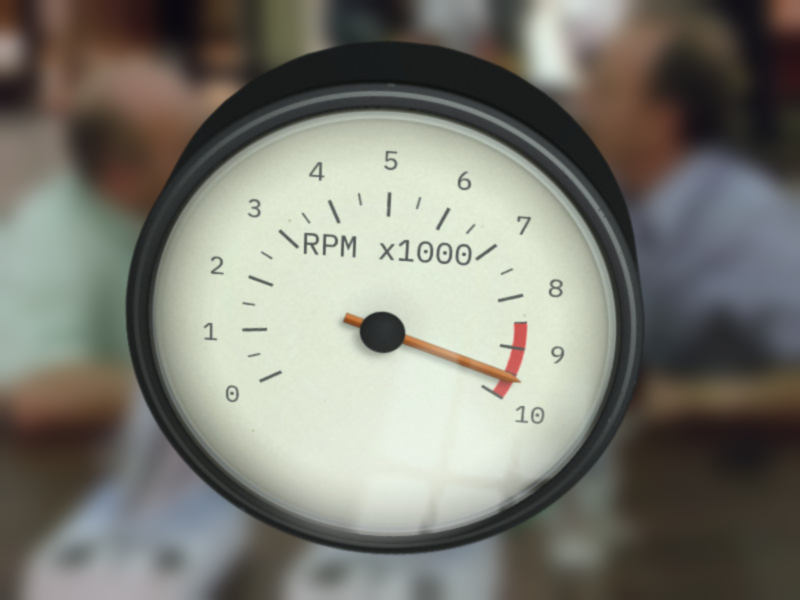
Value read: 9500,rpm
